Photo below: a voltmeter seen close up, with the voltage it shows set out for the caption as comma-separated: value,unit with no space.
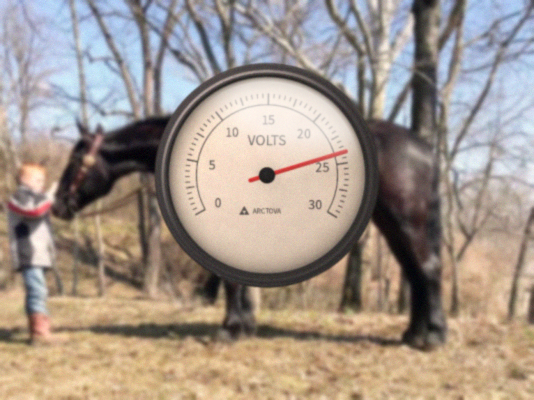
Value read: 24,V
